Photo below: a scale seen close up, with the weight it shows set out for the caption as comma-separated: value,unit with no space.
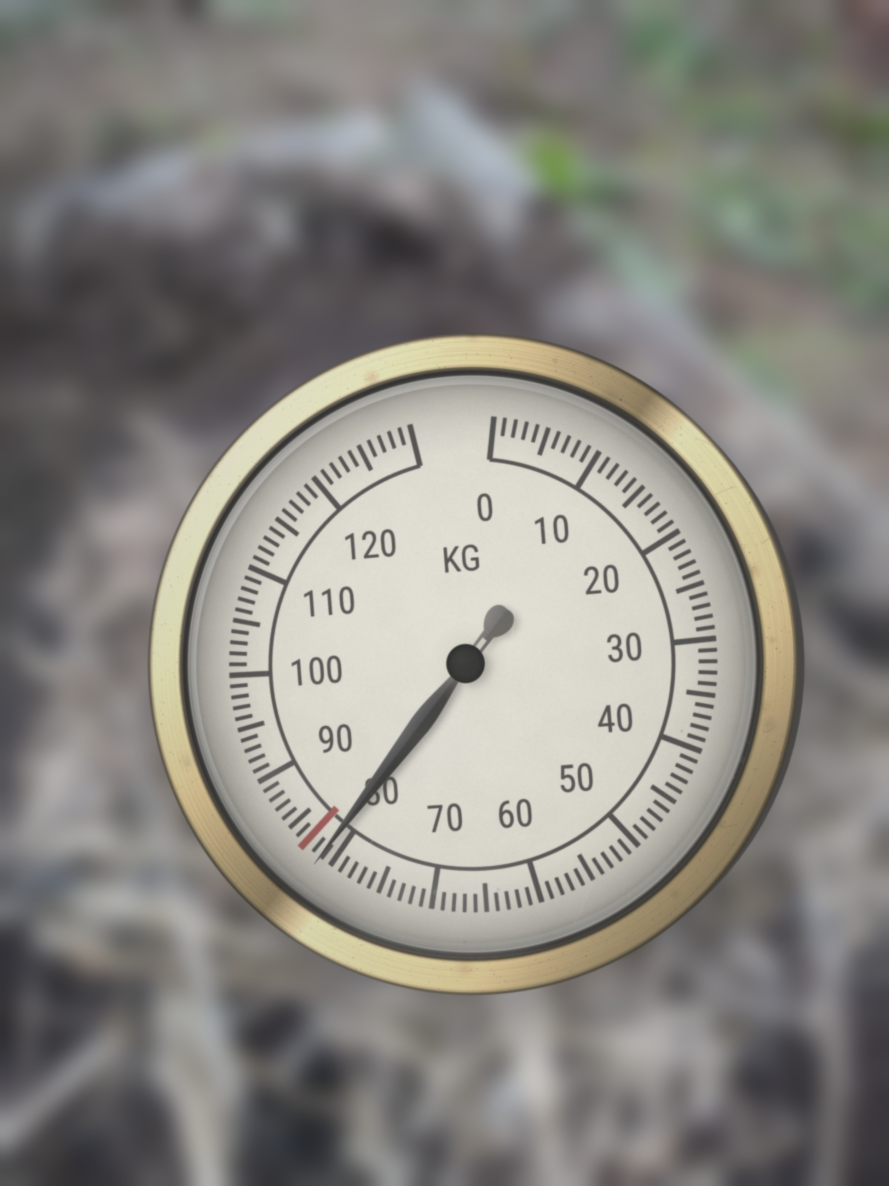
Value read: 81,kg
